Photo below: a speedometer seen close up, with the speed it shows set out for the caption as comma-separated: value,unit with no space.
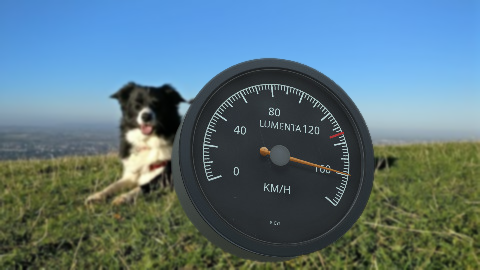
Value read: 160,km/h
